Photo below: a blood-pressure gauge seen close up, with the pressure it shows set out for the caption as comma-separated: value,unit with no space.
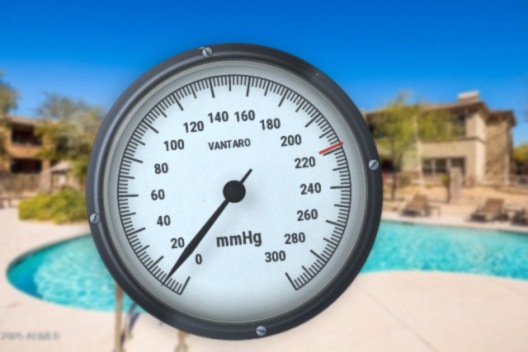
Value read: 10,mmHg
